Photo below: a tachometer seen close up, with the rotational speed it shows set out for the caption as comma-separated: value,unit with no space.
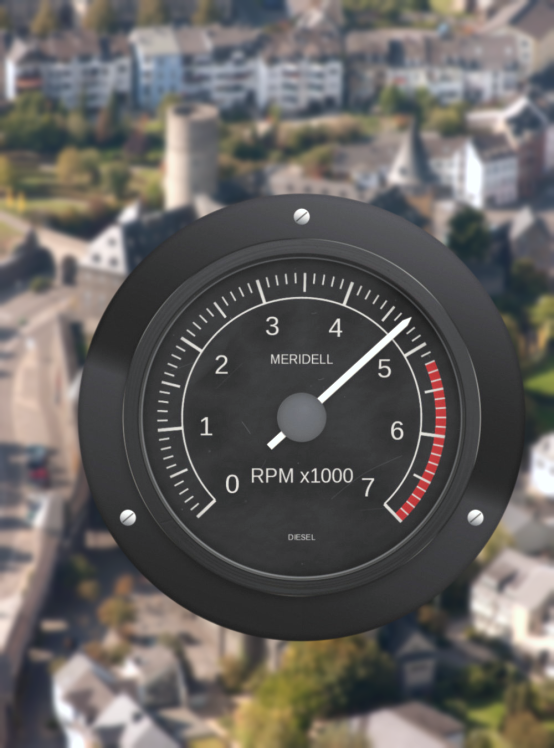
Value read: 4700,rpm
